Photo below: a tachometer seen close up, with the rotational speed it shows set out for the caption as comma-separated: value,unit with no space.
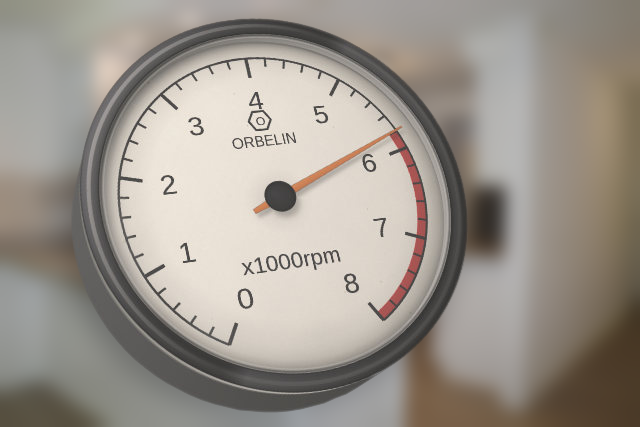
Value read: 5800,rpm
